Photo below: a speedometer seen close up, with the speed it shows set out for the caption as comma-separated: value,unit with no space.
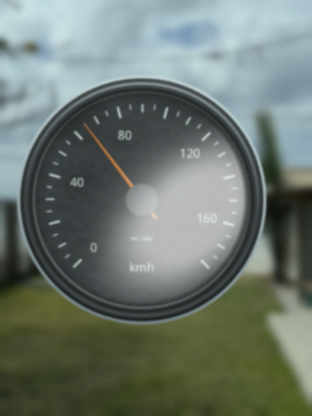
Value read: 65,km/h
